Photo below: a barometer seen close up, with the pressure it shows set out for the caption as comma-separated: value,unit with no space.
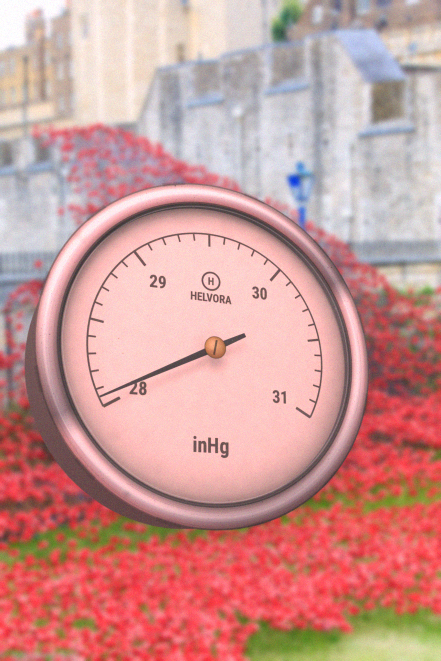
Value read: 28.05,inHg
